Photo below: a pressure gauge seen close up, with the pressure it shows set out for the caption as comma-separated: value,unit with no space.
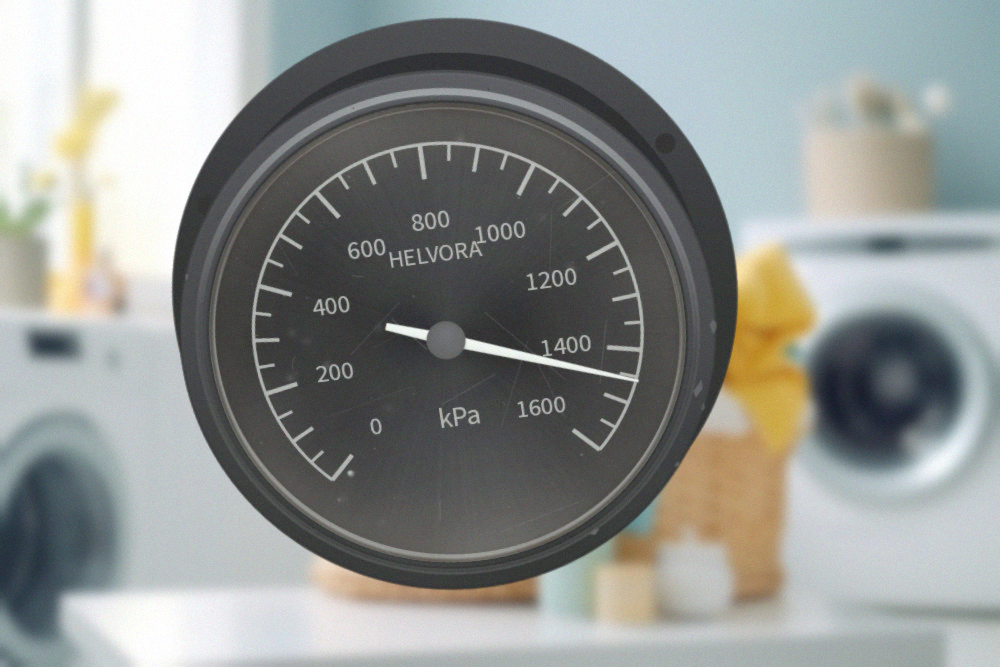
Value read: 1450,kPa
